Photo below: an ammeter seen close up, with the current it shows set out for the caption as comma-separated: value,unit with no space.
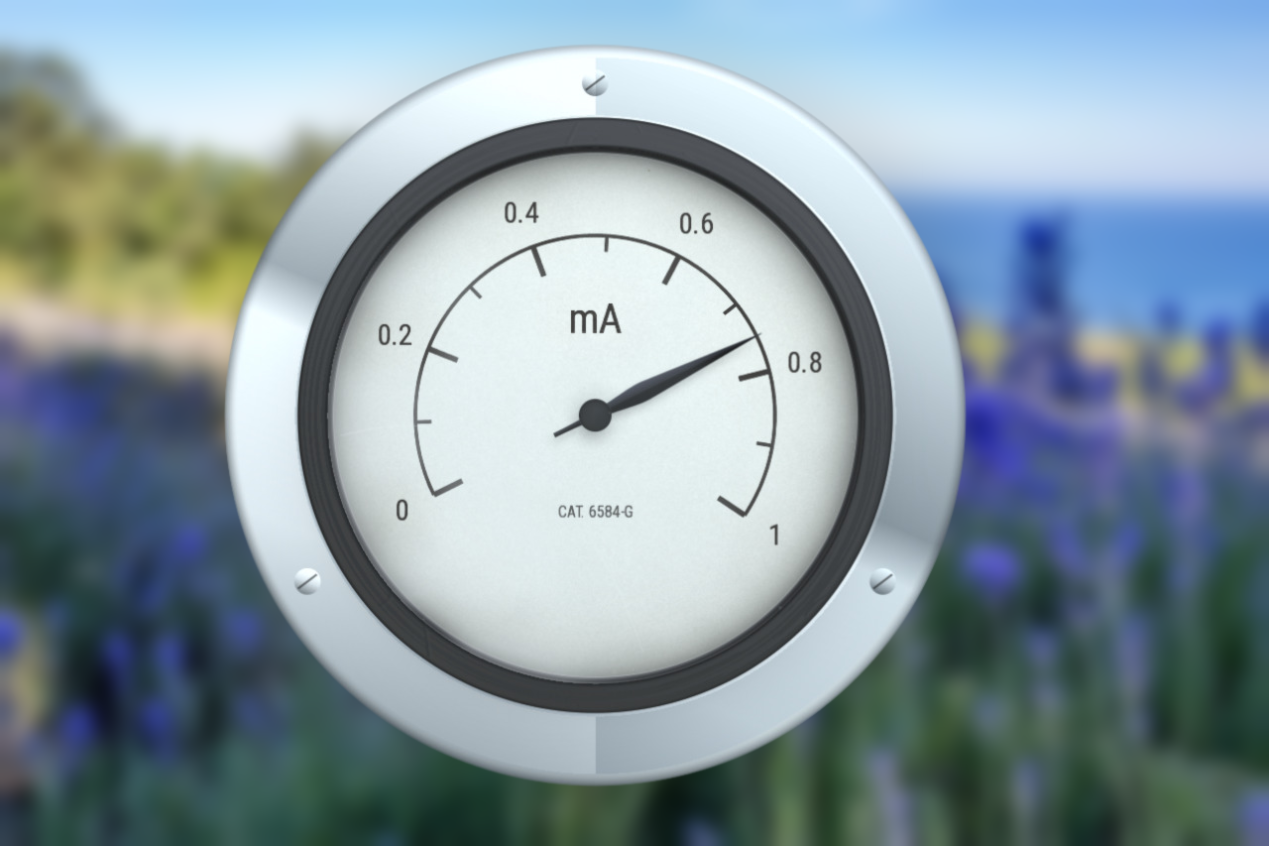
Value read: 0.75,mA
